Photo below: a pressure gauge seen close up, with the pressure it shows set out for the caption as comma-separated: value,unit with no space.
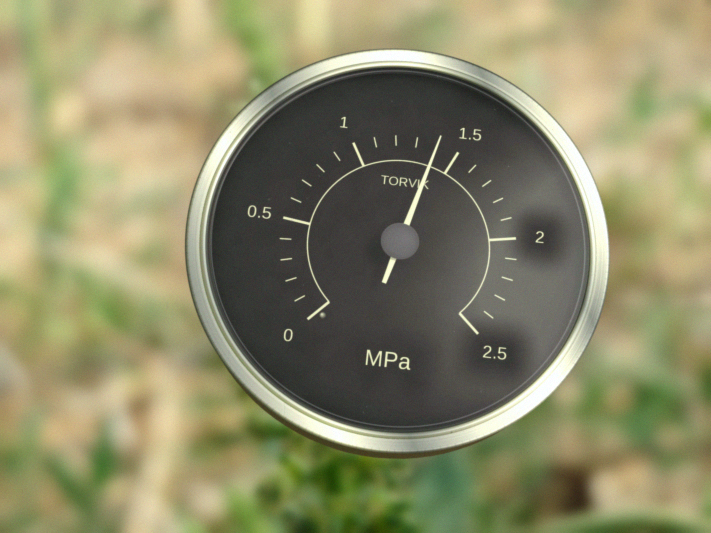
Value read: 1.4,MPa
